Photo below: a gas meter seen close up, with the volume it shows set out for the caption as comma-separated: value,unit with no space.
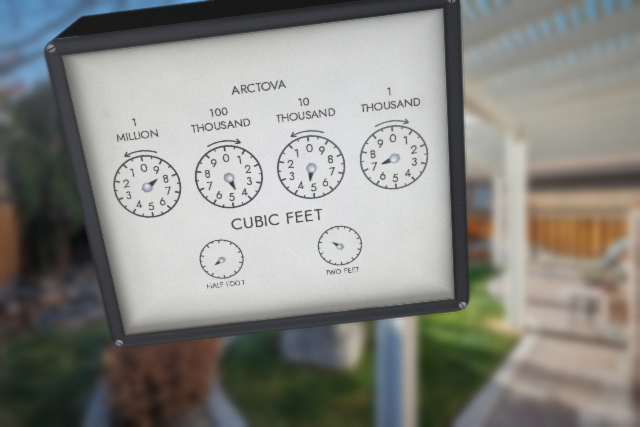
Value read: 844700,ft³
